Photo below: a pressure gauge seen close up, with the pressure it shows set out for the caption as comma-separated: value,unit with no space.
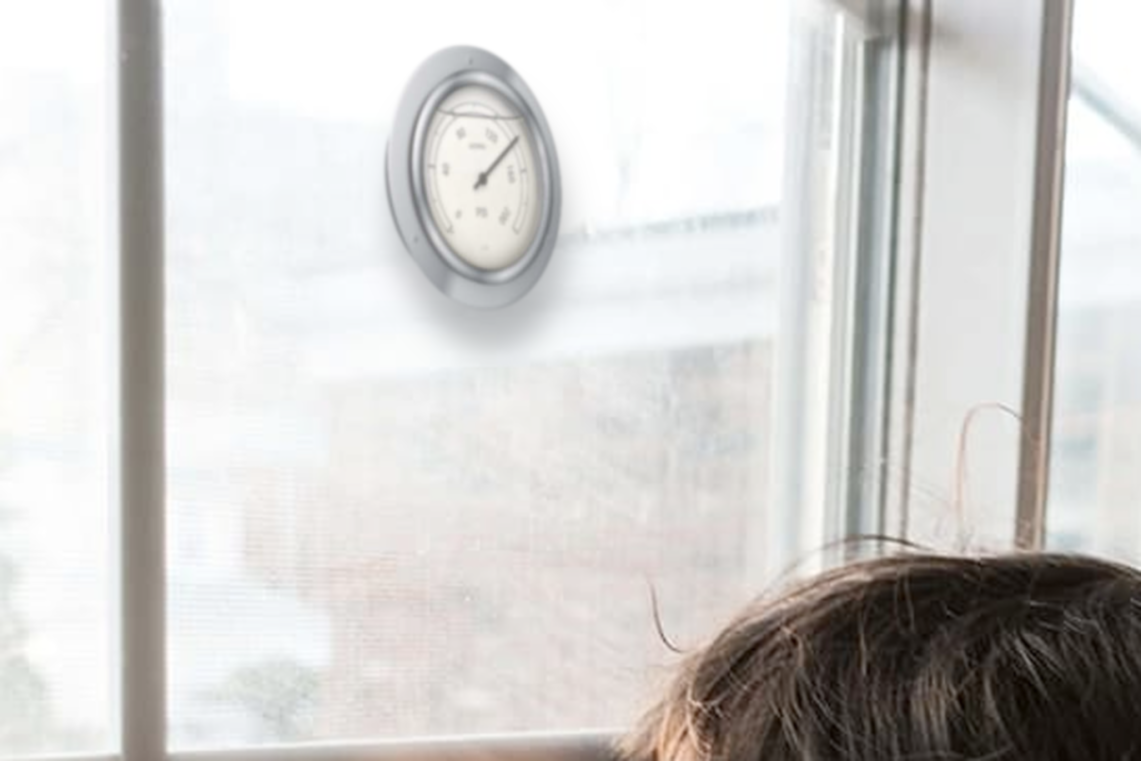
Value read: 140,psi
